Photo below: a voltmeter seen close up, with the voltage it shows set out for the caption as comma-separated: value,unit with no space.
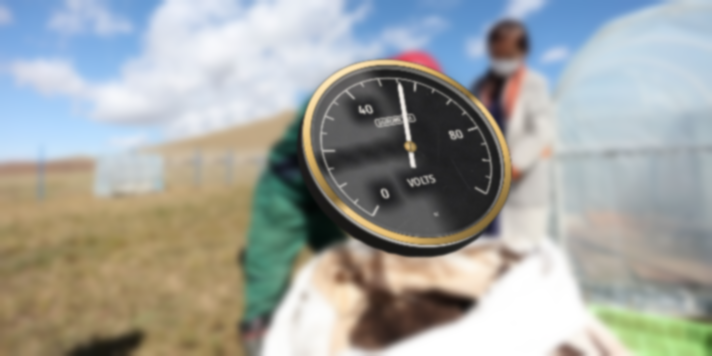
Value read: 55,V
